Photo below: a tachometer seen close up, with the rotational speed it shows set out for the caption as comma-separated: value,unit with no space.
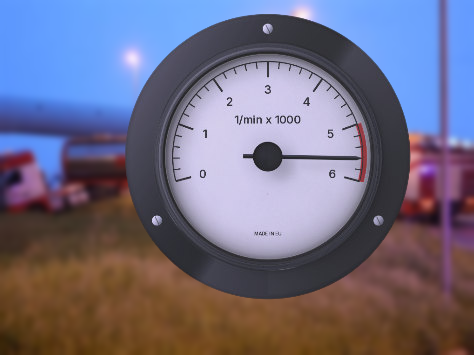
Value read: 5600,rpm
